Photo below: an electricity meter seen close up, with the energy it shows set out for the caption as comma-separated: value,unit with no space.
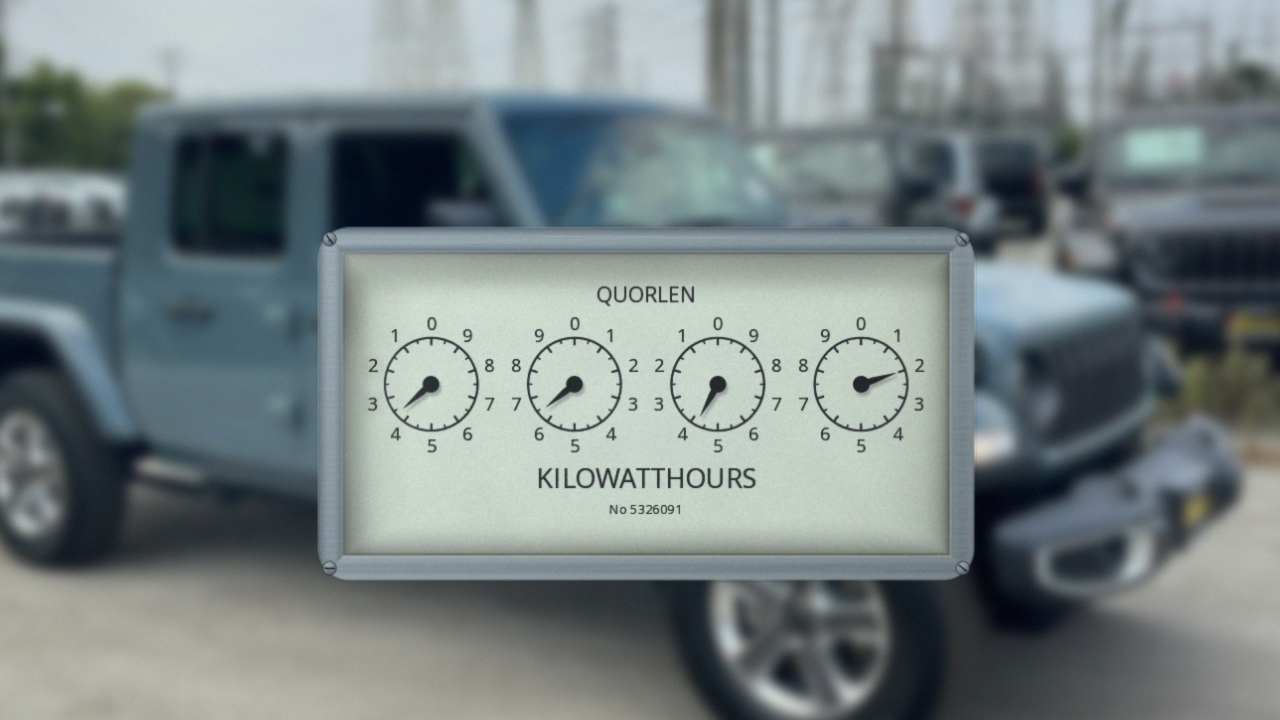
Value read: 3642,kWh
